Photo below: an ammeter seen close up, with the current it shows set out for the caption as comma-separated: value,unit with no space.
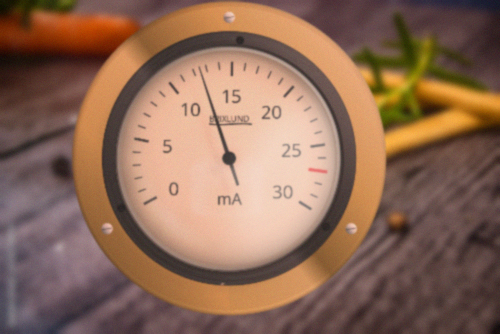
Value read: 12.5,mA
